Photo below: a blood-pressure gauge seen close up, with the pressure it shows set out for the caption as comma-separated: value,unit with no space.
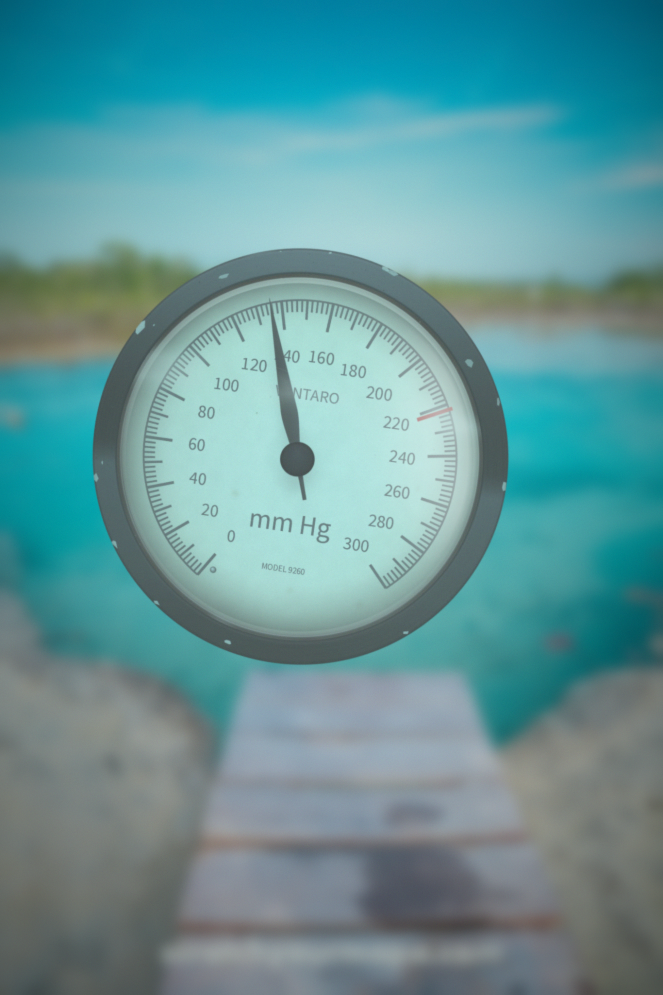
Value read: 136,mmHg
